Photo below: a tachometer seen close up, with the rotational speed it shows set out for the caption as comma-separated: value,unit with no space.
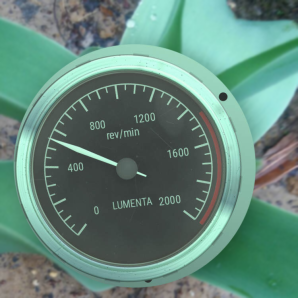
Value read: 550,rpm
